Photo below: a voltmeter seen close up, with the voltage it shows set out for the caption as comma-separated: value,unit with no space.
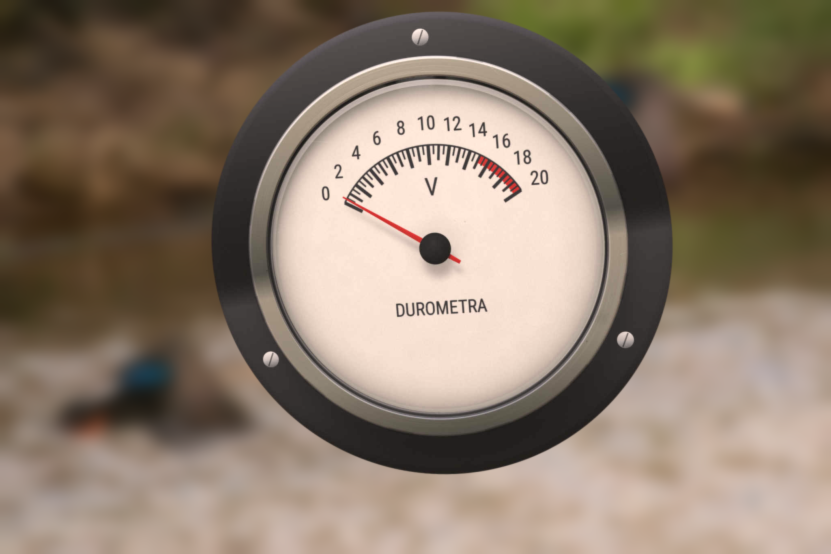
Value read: 0.5,V
